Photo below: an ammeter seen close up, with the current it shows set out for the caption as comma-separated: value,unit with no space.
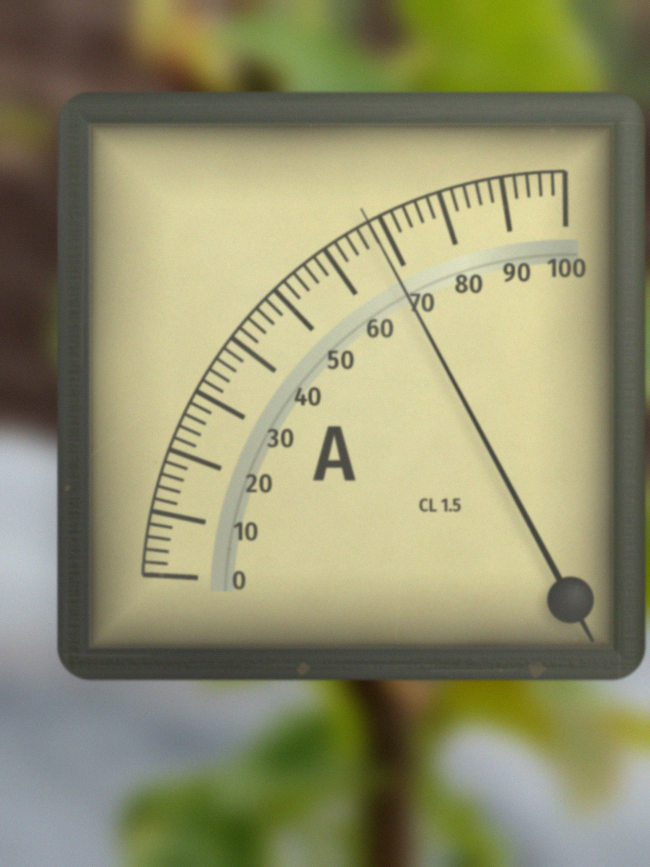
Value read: 68,A
